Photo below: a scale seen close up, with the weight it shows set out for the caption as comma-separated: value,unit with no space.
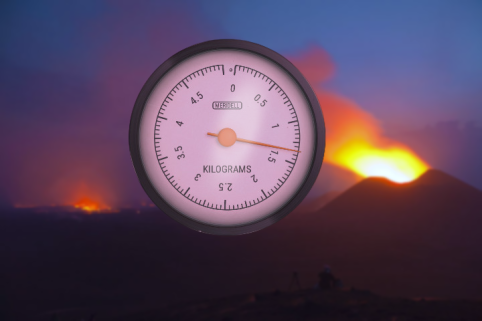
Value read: 1.35,kg
